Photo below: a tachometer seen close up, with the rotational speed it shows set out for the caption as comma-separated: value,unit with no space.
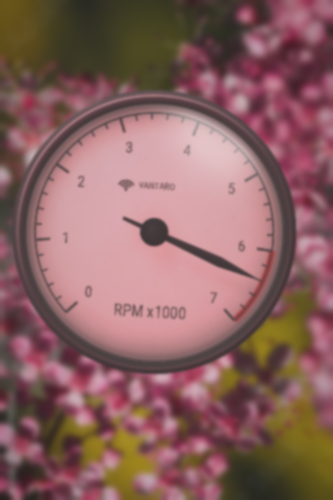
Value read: 6400,rpm
